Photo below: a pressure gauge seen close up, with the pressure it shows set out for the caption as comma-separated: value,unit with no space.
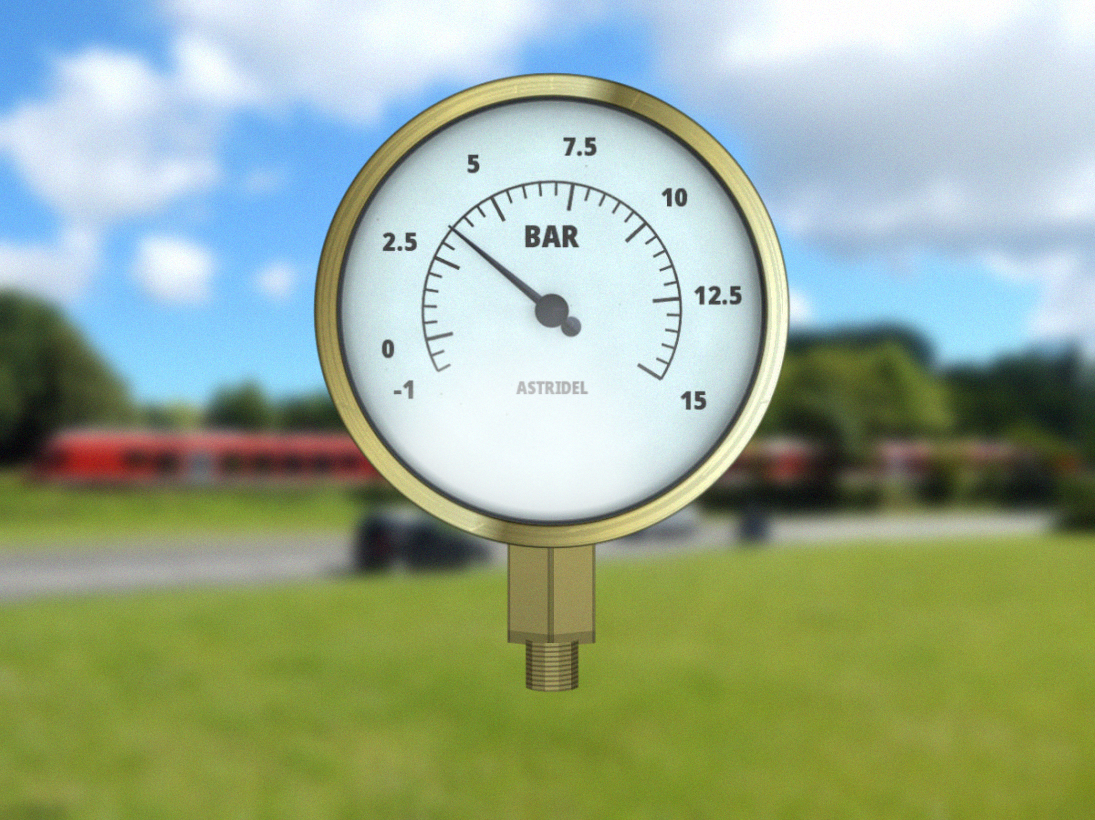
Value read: 3.5,bar
